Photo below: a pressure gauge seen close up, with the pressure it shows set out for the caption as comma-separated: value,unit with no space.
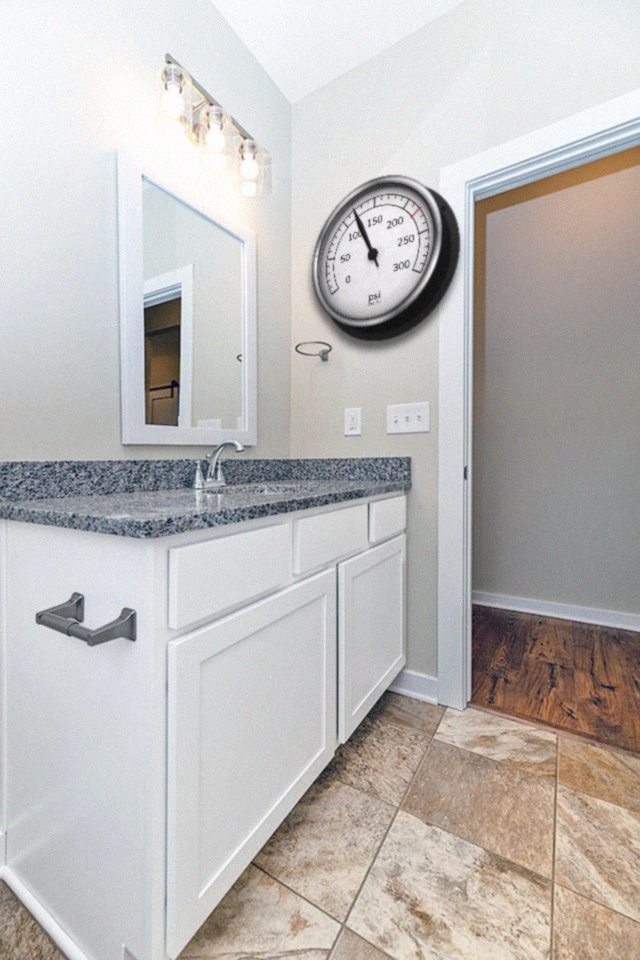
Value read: 120,psi
